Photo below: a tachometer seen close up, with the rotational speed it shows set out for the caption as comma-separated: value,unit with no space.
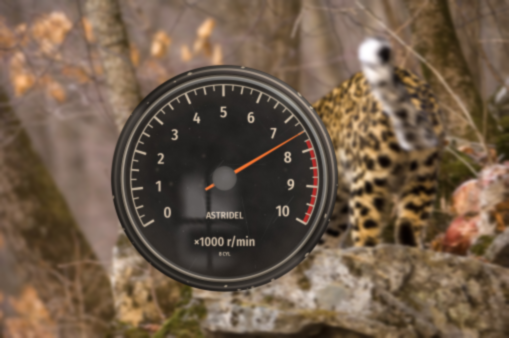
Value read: 7500,rpm
